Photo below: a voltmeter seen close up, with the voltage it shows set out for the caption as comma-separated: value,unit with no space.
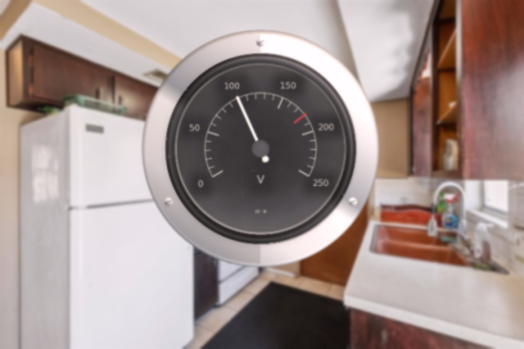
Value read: 100,V
